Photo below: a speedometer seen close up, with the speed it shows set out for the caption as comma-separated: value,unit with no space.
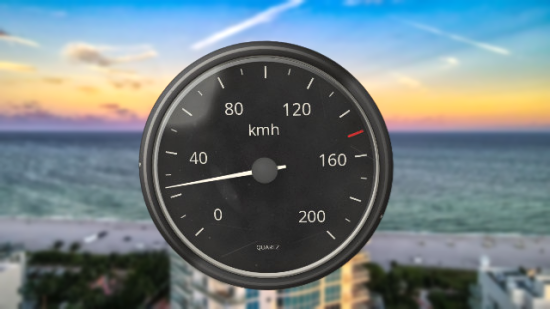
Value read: 25,km/h
